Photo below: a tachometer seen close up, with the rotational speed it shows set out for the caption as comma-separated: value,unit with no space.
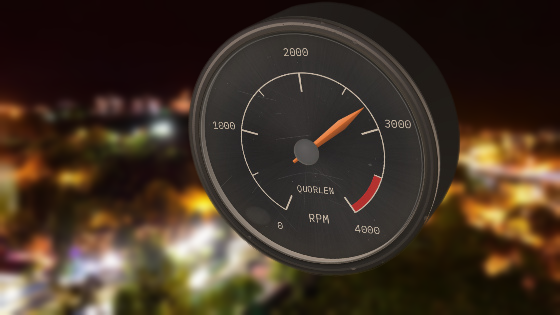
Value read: 2750,rpm
